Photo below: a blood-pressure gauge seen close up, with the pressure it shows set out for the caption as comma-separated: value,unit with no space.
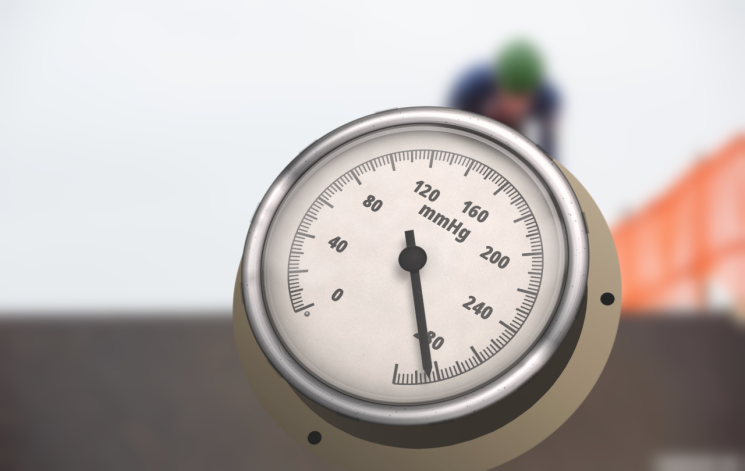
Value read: 284,mmHg
